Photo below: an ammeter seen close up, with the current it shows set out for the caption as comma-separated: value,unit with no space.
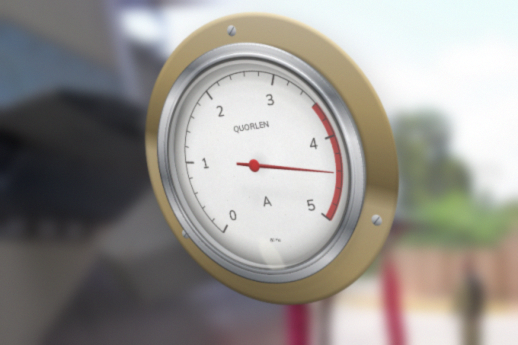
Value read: 4.4,A
